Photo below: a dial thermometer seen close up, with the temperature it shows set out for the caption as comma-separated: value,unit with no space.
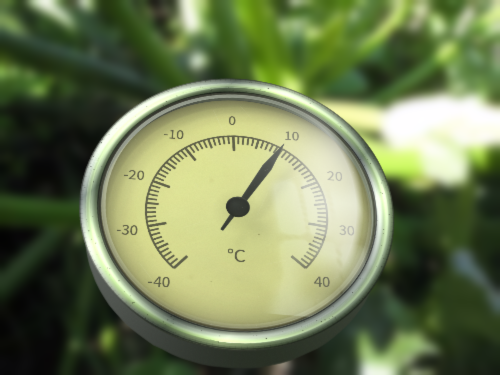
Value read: 10,°C
